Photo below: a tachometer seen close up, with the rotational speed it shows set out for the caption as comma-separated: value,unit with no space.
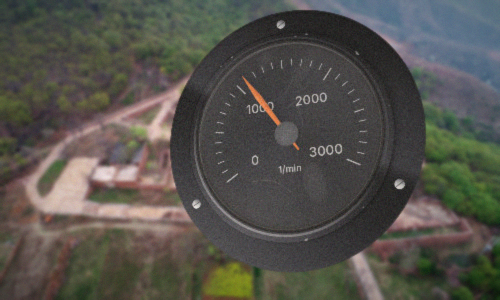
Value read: 1100,rpm
